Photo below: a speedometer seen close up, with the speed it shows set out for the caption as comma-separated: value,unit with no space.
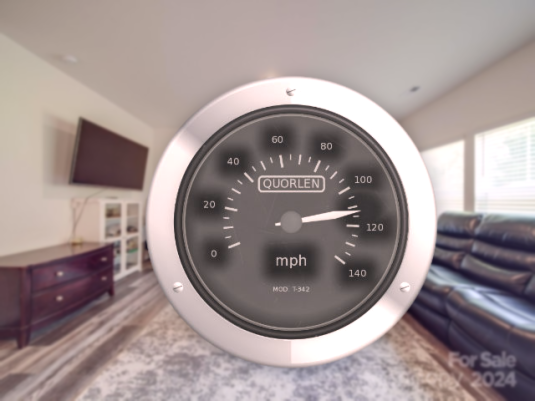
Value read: 112.5,mph
